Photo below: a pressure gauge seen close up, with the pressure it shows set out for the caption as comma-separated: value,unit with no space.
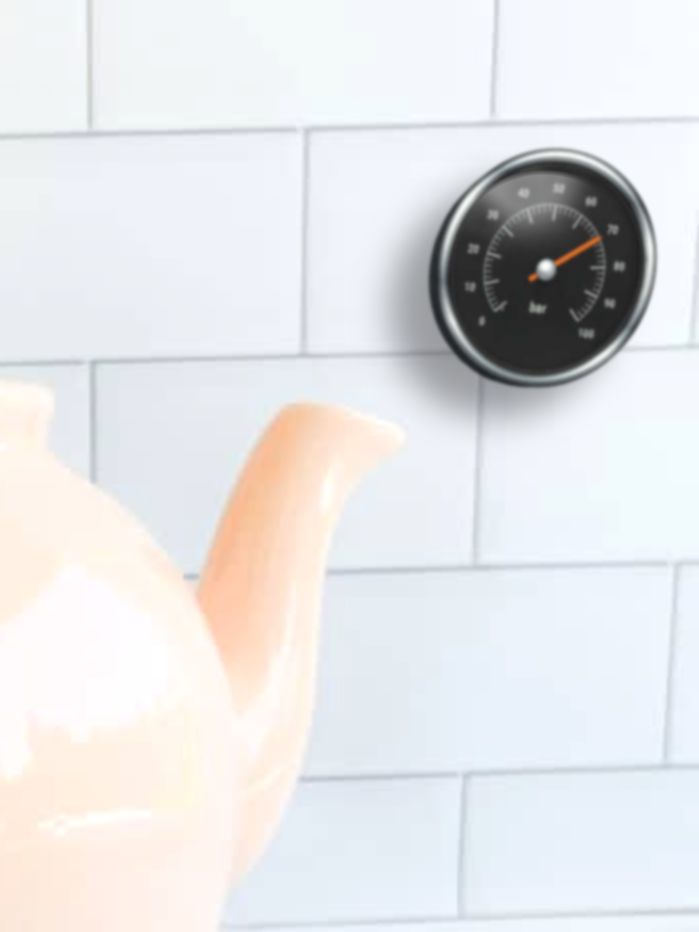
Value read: 70,bar
